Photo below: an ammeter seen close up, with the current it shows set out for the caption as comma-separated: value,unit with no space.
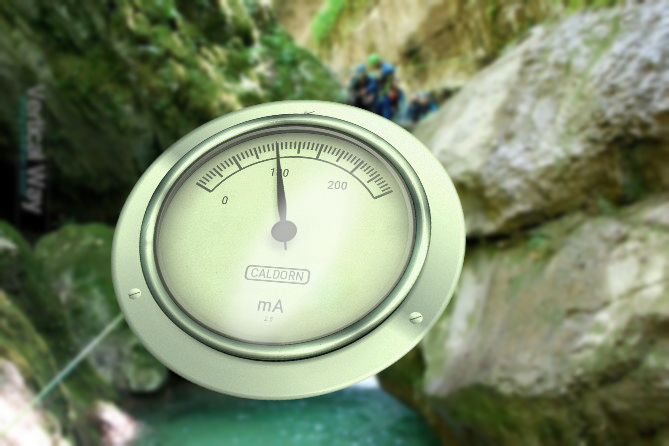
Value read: 100,mA
